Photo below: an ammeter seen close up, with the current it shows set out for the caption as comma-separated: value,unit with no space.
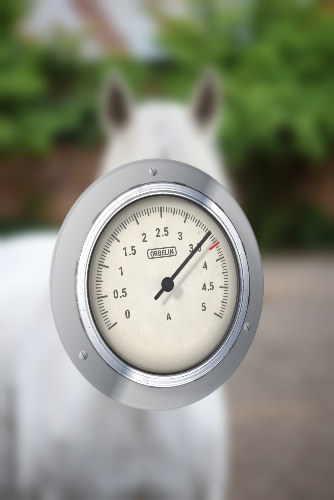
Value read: 3.5,A
